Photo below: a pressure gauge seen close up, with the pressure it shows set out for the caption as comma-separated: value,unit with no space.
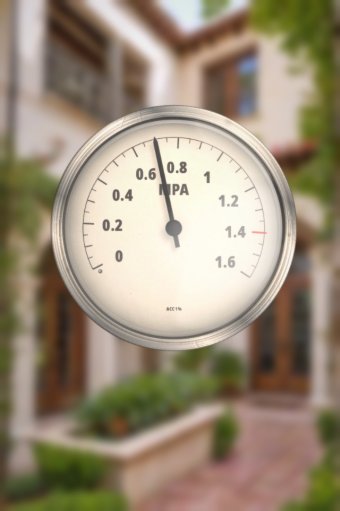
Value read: 0.7,MPa
